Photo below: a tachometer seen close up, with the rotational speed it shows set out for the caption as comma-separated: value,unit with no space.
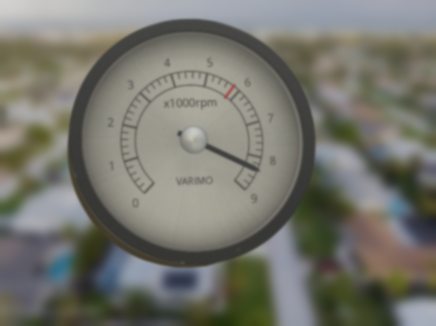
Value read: 8400,rpm
